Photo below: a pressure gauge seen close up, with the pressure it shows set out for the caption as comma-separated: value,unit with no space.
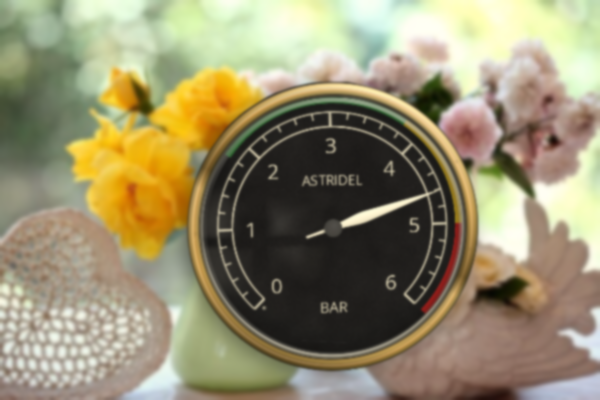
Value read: 4.6,bar
